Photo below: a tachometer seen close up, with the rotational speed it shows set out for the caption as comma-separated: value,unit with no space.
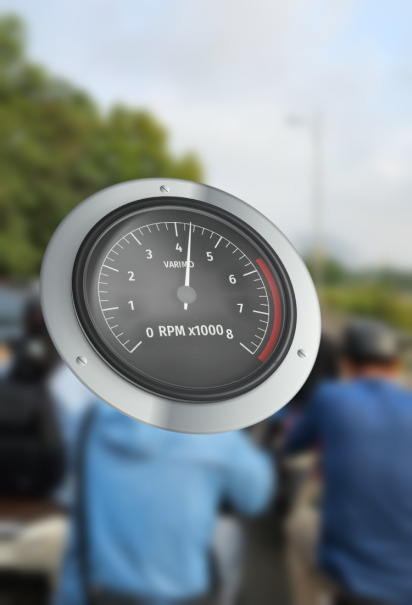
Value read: 4300,rpm
